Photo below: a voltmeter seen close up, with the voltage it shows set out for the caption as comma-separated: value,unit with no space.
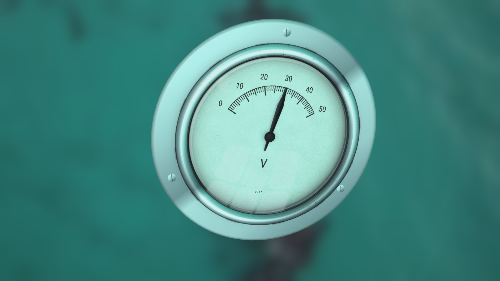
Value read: 30,V
